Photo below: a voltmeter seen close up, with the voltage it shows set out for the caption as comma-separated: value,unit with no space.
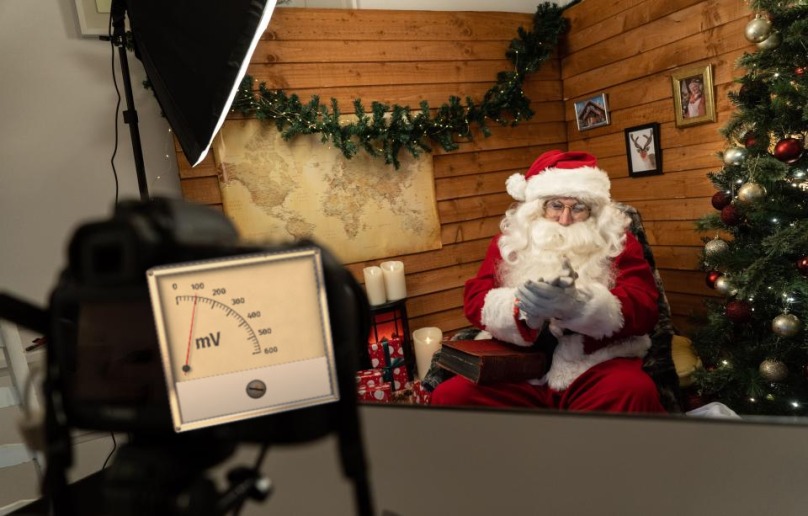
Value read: 100,mV
